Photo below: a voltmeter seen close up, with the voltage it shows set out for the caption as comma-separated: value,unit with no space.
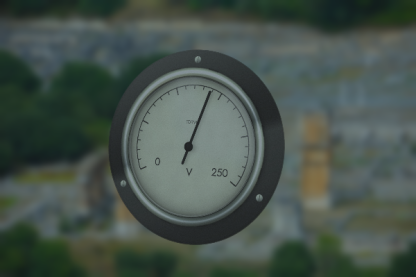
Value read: 140,V
